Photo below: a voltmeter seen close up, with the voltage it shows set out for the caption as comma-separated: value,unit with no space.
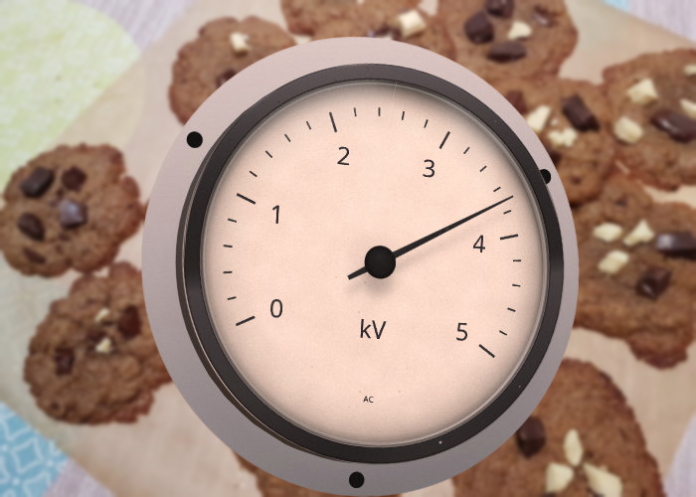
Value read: 3.7,kV
